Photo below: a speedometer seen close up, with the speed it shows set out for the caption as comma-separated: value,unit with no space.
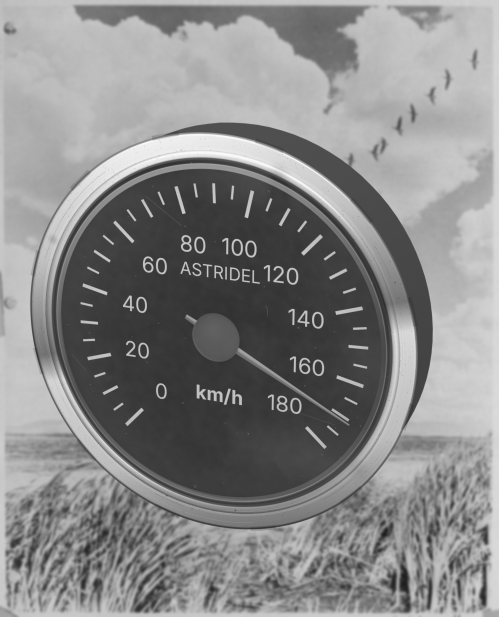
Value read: 170,km/h
